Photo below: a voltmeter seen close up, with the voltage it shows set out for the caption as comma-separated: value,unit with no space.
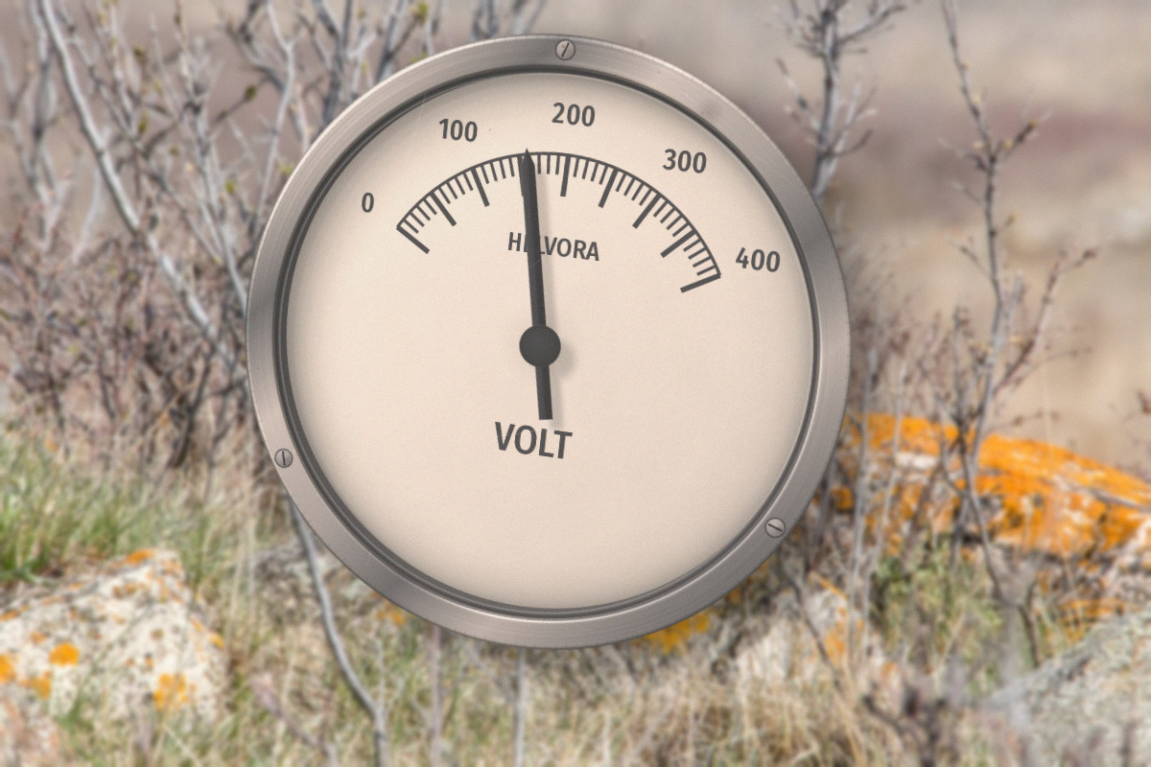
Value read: 160,V
